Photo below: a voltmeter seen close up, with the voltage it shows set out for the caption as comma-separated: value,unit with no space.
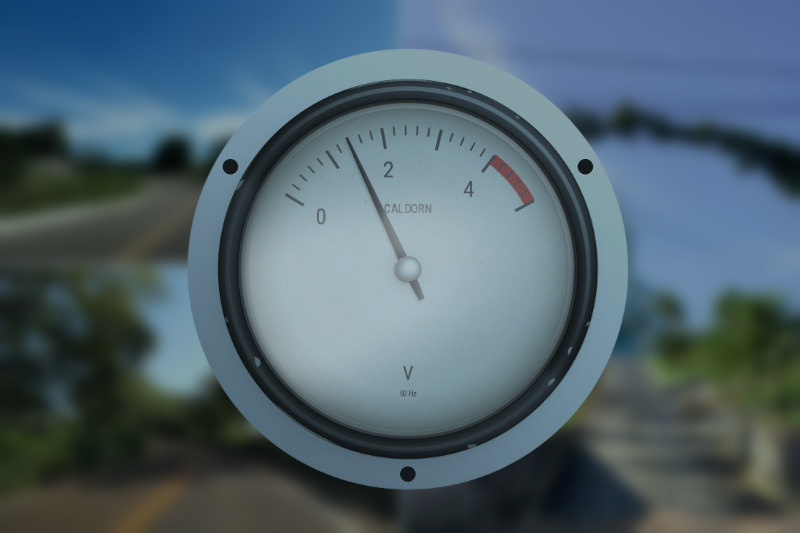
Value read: 1.4,V
